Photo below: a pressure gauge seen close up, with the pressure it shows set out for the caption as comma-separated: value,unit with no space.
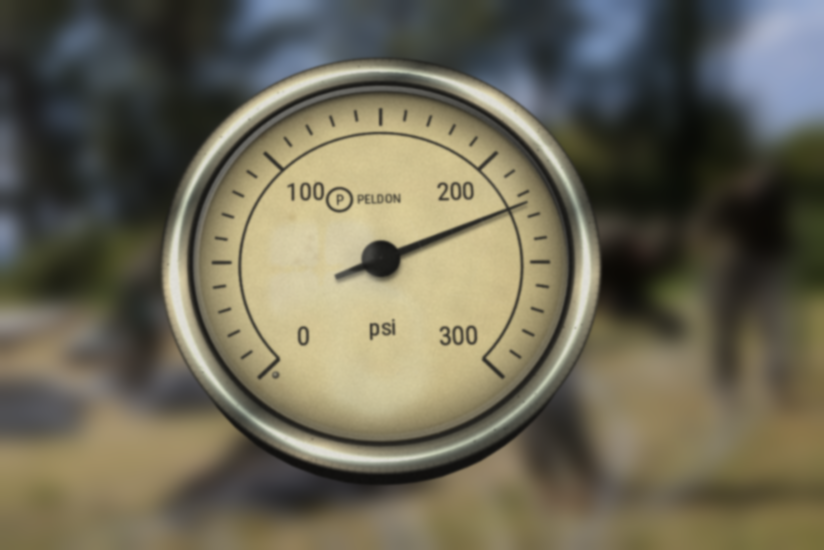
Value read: 225,psi
